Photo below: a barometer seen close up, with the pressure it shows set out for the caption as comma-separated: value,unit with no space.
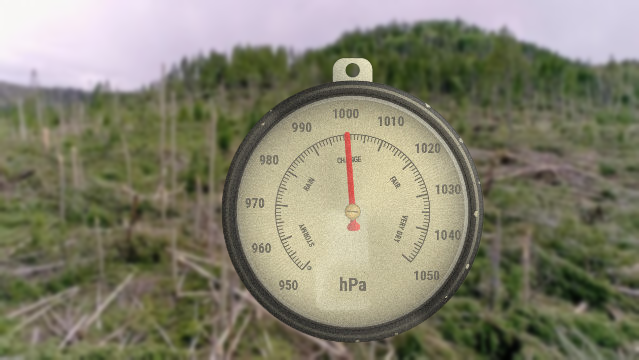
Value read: 1000,hPa
